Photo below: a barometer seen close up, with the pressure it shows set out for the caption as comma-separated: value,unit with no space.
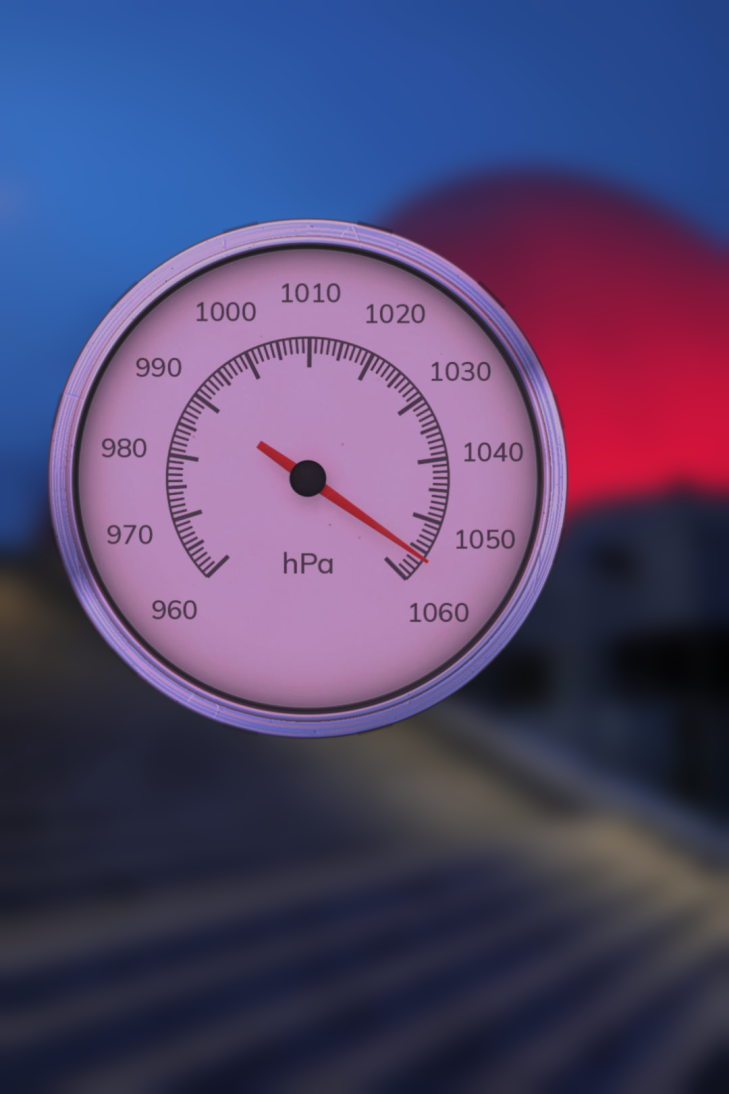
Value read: 1056,hPa
